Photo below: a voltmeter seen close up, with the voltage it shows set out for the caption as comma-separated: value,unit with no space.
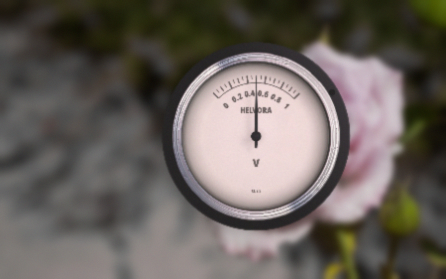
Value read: 0.5,V
